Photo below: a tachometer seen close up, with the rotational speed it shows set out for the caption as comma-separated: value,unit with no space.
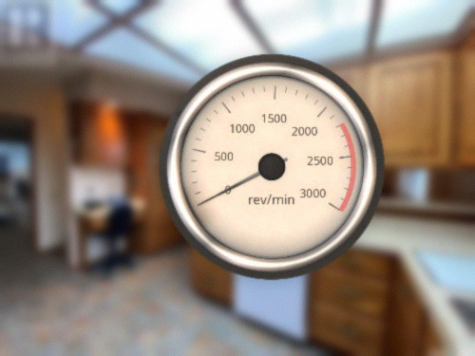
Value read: 0,rpm
